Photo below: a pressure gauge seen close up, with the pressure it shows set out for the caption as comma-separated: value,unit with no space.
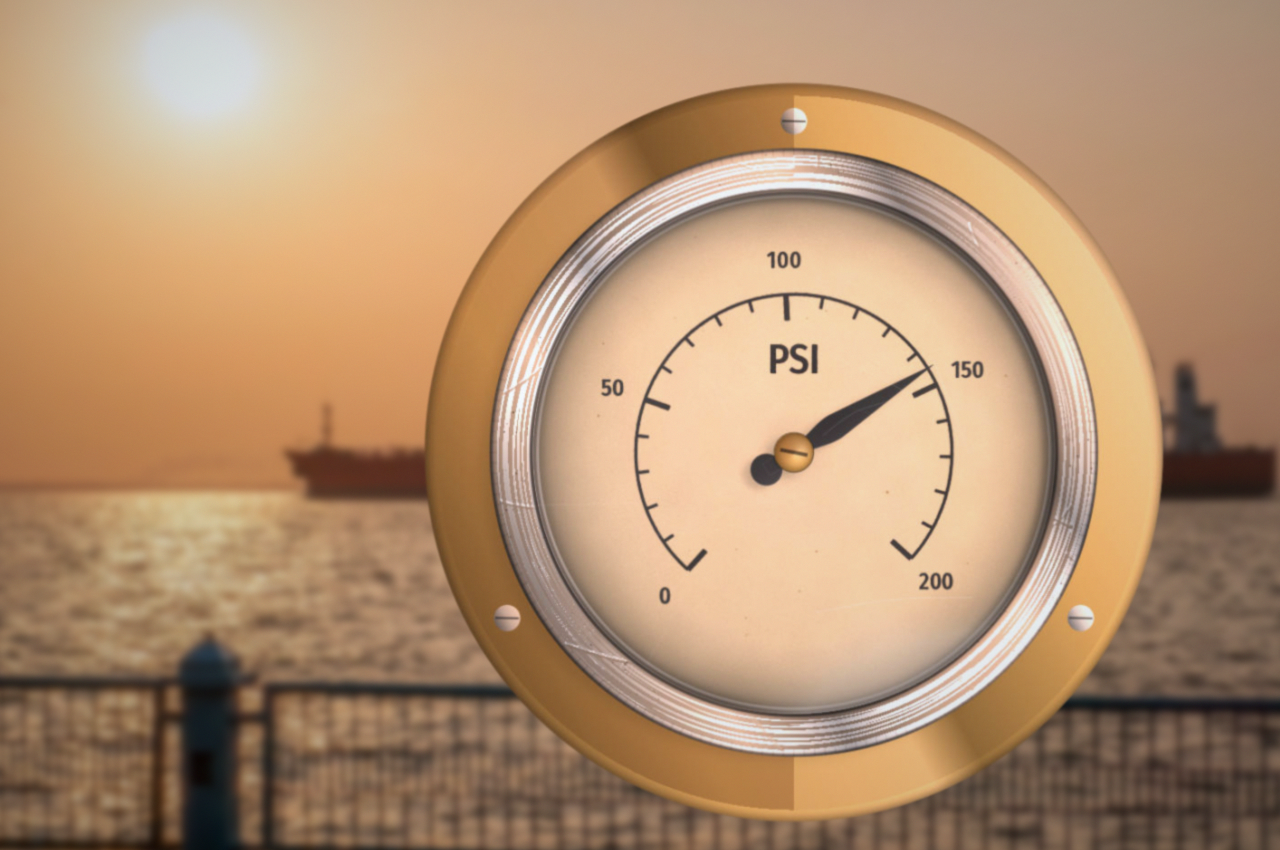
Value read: 145,psi
